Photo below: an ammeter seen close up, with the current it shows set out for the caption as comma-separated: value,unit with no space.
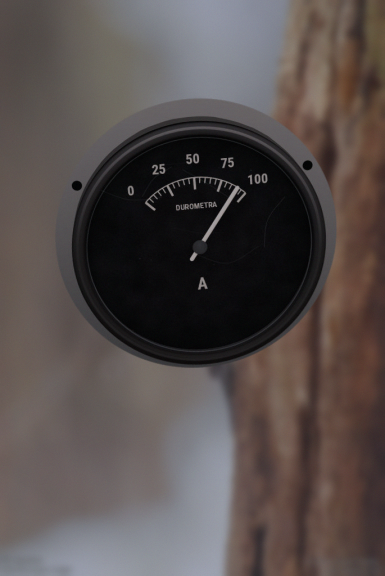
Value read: 90,A
